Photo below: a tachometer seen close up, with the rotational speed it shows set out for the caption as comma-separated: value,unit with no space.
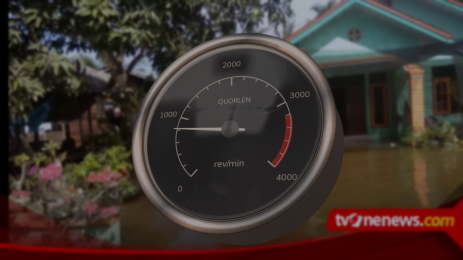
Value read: 800,rpm
